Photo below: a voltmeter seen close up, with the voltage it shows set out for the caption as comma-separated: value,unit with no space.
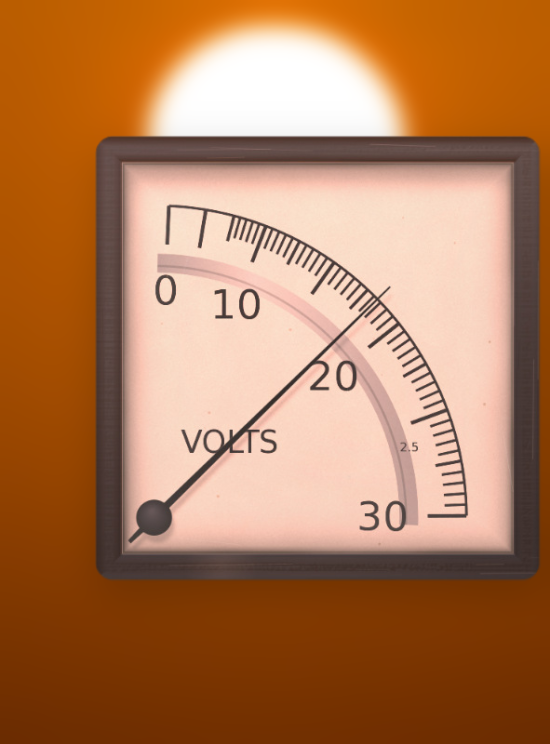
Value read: 18.25,V
